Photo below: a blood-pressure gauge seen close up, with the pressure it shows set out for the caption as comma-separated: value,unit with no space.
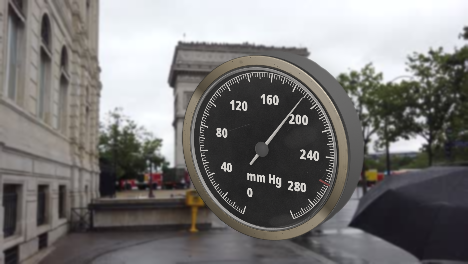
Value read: 190,mmHg
